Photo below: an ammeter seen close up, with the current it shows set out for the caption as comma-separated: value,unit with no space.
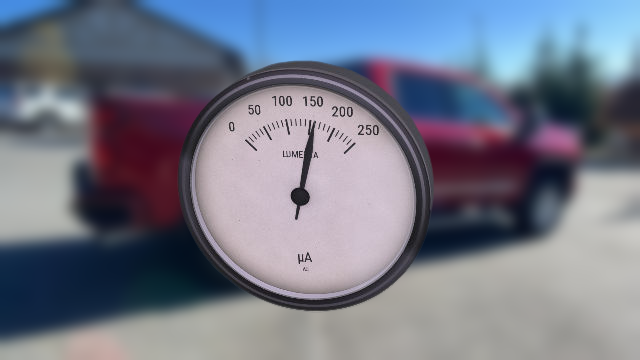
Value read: 160,µA
